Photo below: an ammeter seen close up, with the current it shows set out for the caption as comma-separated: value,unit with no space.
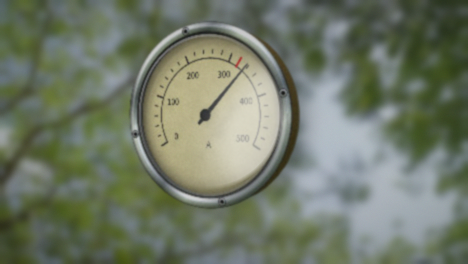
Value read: 340,A
